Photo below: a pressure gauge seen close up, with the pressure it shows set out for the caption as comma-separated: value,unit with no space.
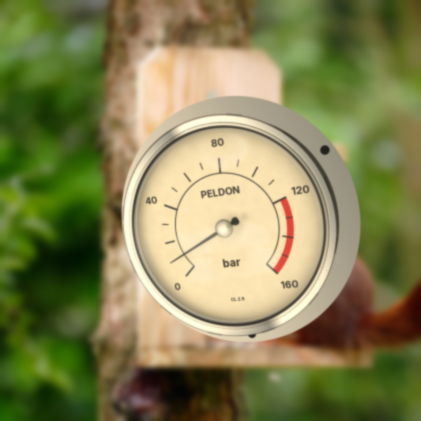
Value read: 10,bar
